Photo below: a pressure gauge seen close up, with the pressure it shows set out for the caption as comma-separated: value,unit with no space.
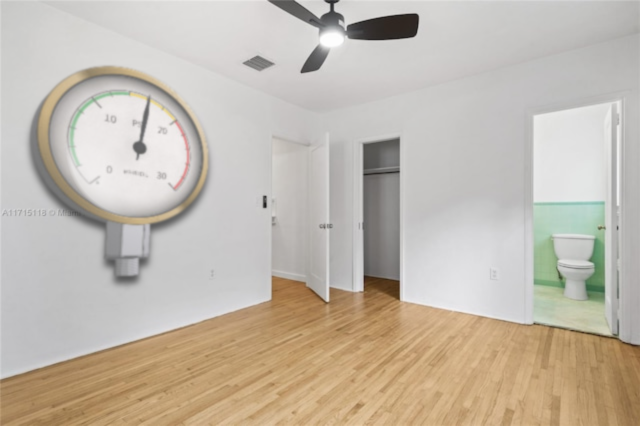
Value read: 16,psi
